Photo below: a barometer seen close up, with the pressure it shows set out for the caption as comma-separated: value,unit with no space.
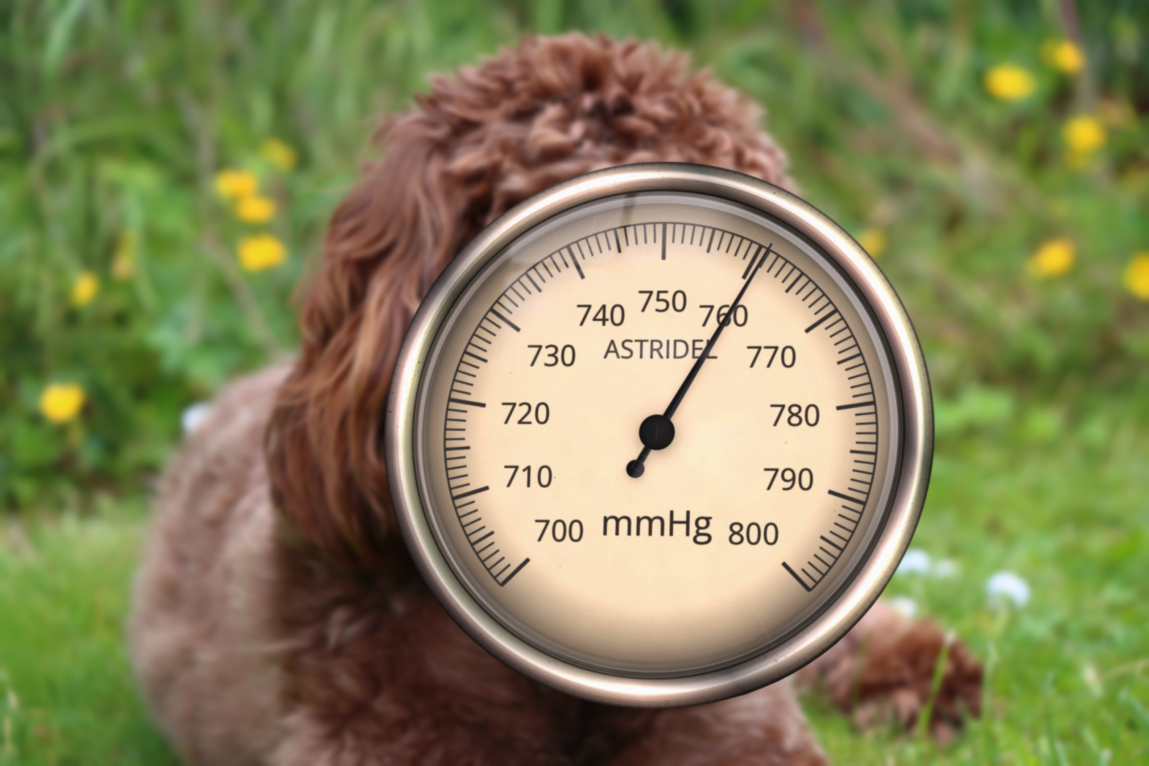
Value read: 761,mmHg
